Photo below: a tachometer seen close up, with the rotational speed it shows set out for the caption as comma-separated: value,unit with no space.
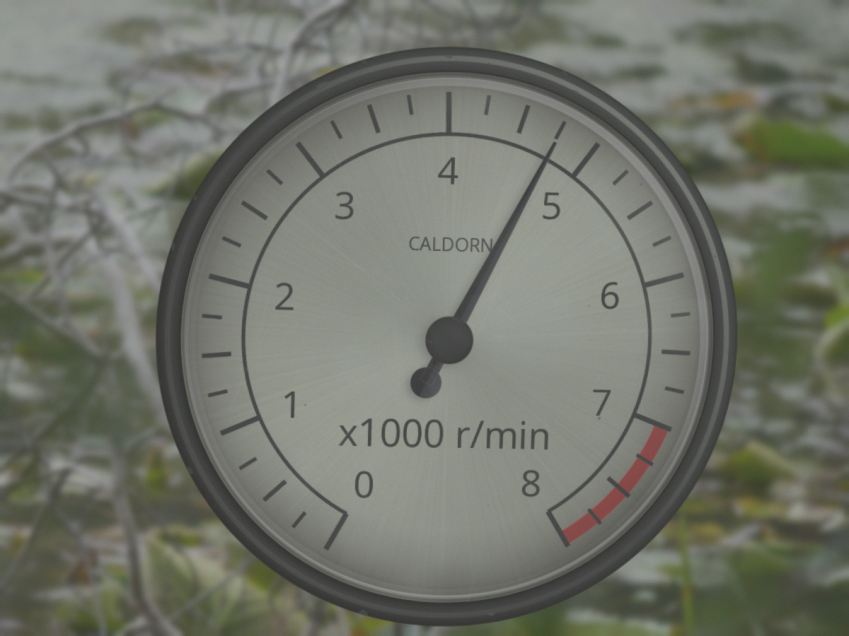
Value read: 4750,rpm
